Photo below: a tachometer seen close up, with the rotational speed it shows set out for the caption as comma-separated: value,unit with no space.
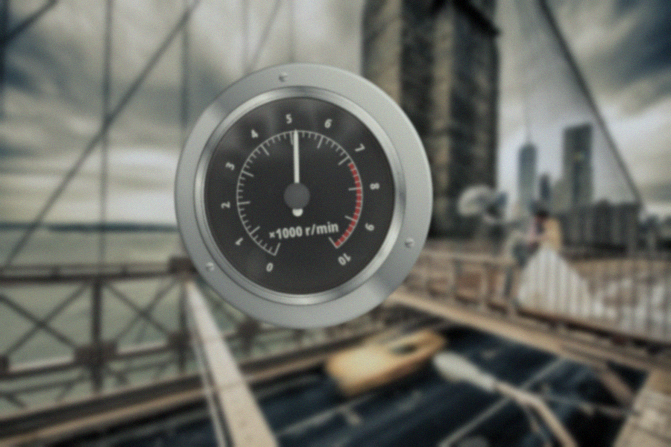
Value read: 5200,rpm
